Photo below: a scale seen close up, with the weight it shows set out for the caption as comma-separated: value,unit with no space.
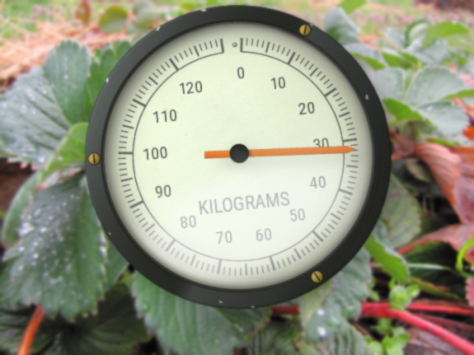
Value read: 32,kg
